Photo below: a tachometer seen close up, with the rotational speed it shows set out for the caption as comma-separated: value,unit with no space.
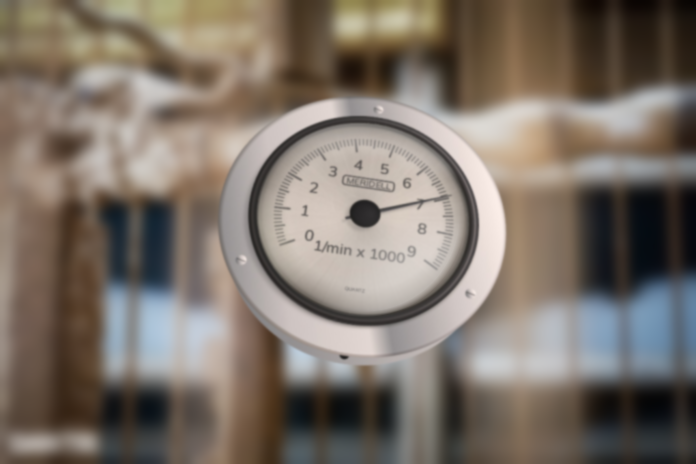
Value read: 7000,rpm
